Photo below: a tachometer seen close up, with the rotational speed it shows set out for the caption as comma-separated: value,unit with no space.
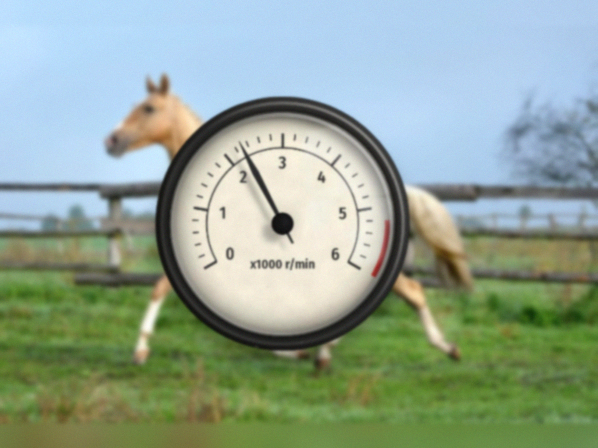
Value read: 2300,rpm
